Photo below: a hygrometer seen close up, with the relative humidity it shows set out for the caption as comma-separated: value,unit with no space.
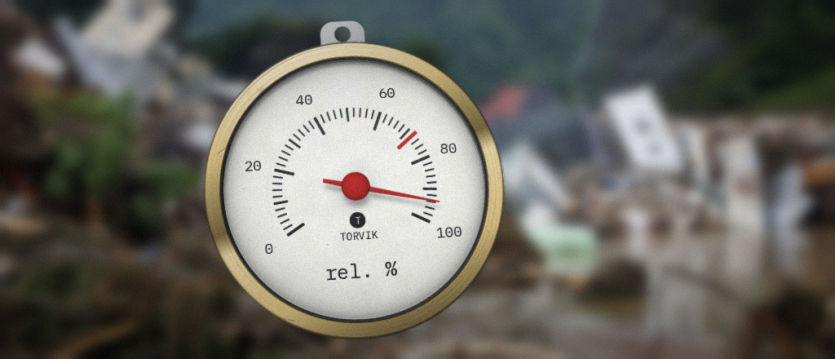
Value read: 94,%
